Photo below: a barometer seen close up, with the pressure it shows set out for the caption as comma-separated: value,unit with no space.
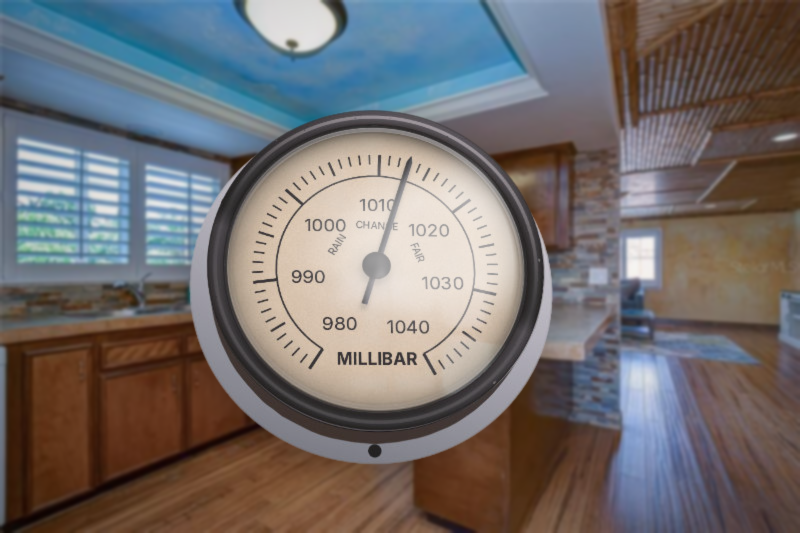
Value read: 1013,mbar
